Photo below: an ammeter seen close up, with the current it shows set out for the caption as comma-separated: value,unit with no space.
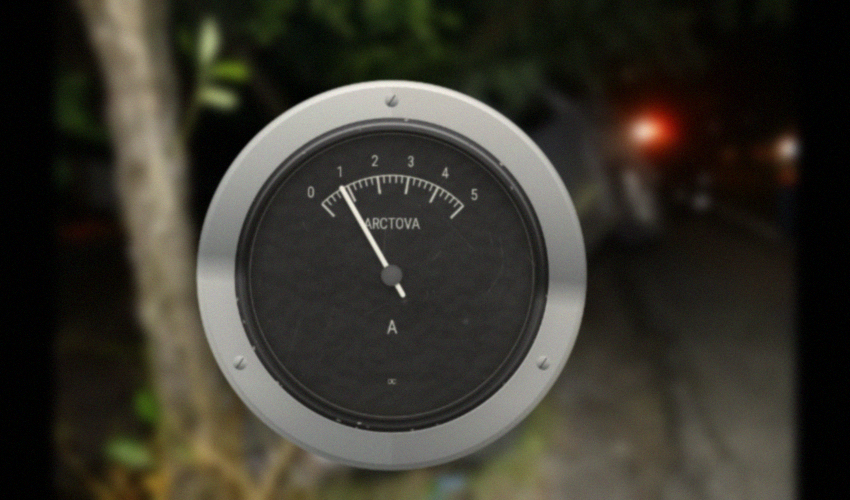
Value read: 0.8,A
